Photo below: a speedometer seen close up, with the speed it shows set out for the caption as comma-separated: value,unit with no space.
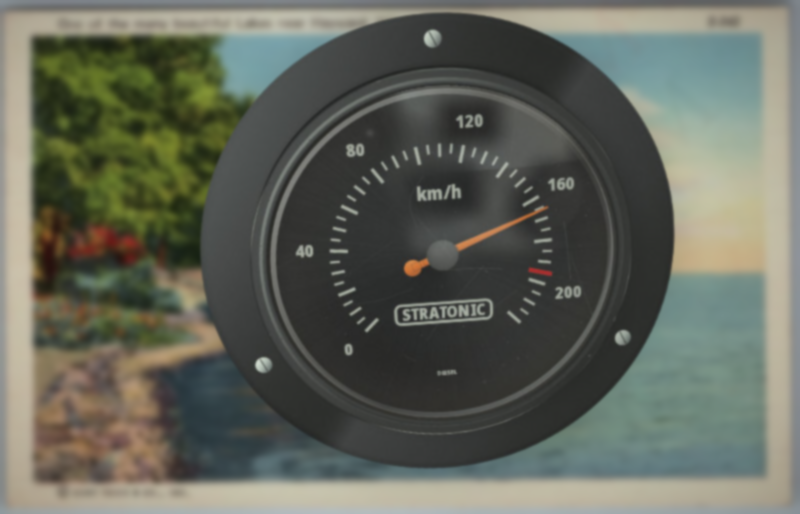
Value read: 165,km/h
